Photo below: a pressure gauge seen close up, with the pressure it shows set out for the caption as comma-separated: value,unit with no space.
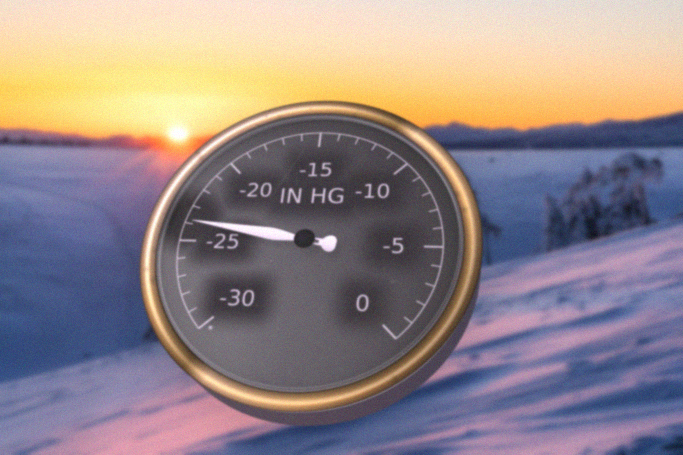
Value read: -24,inHg
